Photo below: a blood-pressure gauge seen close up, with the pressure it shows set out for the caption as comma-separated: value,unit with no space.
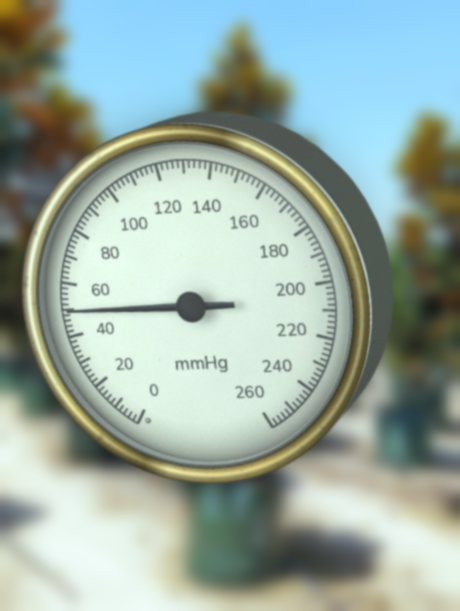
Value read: 50,mmHg
